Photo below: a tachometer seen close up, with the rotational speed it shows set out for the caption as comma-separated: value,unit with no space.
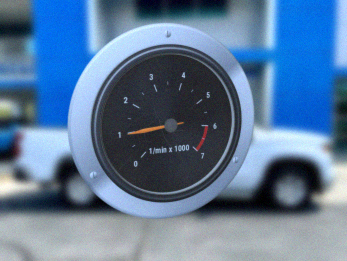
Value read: 1000,rpm
